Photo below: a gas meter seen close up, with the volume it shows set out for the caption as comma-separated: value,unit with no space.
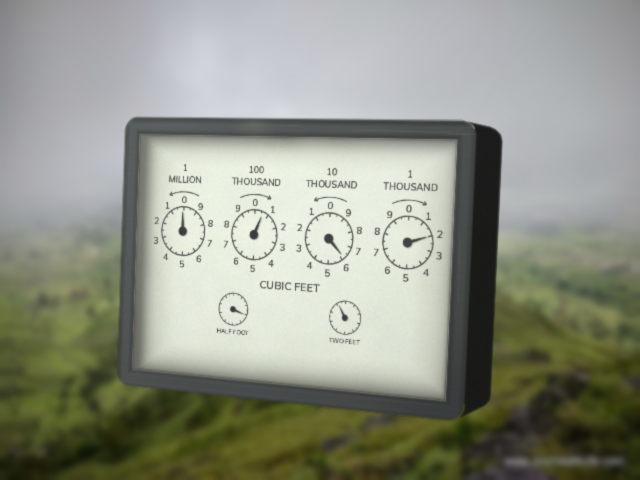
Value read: 6200,ft³
